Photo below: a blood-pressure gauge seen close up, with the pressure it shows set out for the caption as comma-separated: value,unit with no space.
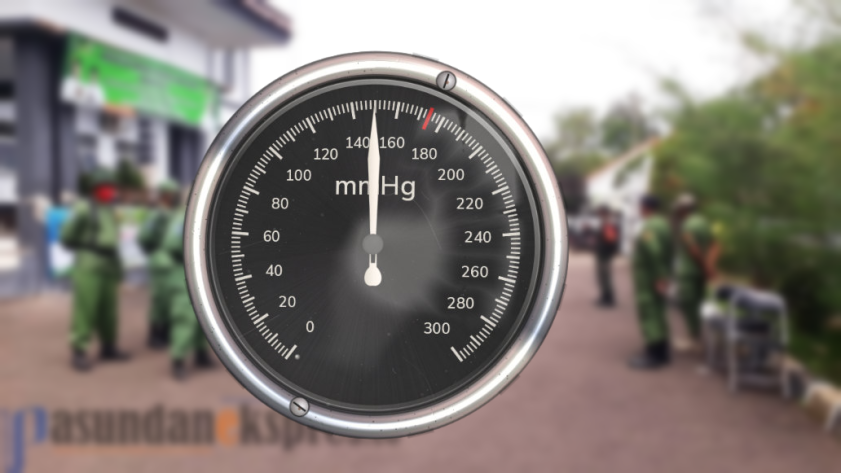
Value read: 150,mmHg
